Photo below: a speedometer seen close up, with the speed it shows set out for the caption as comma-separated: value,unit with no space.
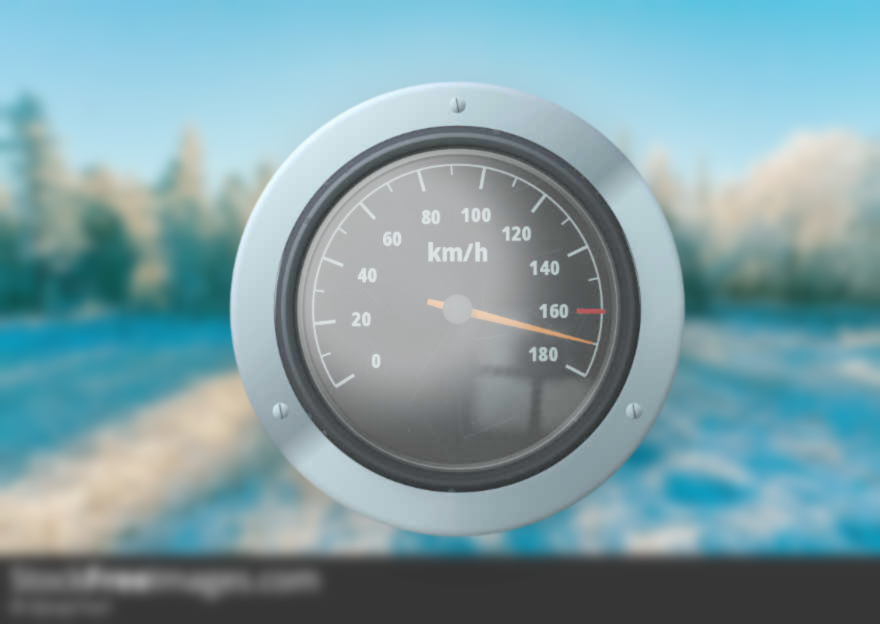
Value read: 170,km/h
